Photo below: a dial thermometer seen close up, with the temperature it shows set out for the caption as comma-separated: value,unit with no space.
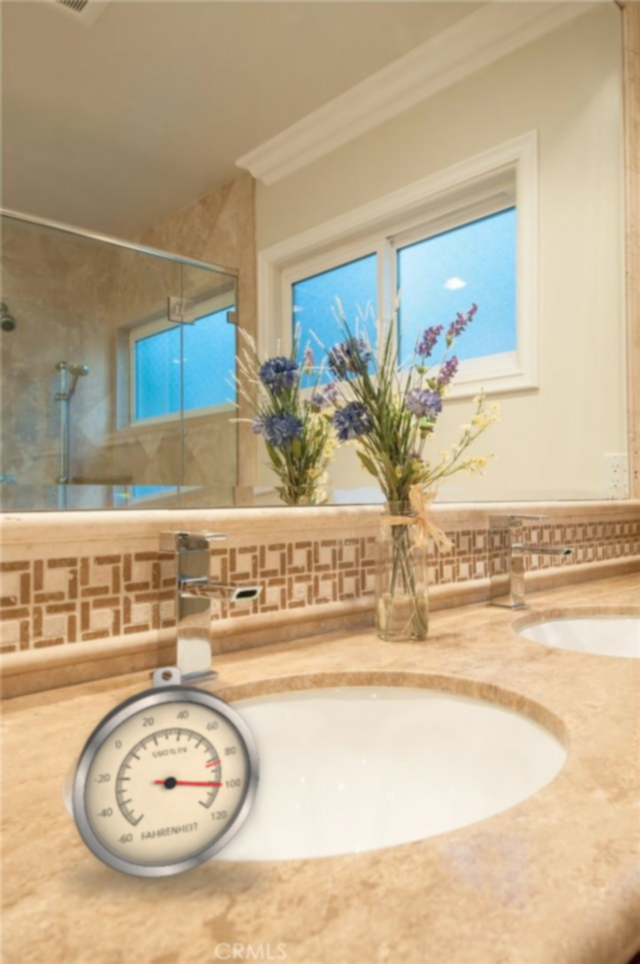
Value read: 100,°F
